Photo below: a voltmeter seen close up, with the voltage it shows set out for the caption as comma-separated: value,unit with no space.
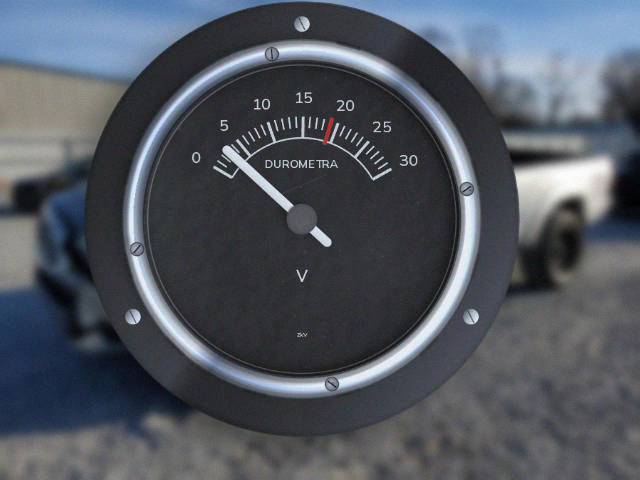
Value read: 3,V
